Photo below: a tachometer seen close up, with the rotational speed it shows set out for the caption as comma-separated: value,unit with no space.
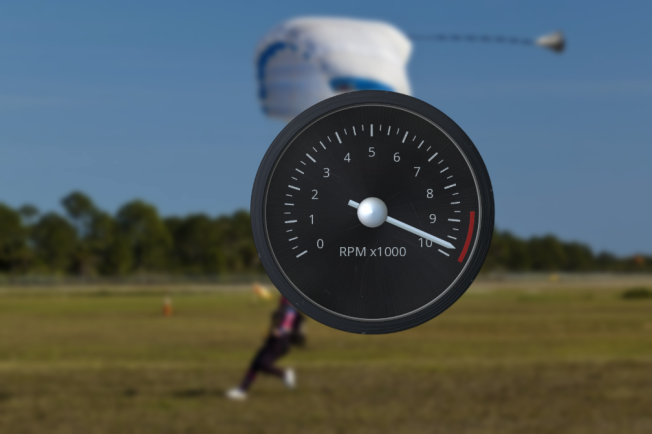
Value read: 9750,rpm
